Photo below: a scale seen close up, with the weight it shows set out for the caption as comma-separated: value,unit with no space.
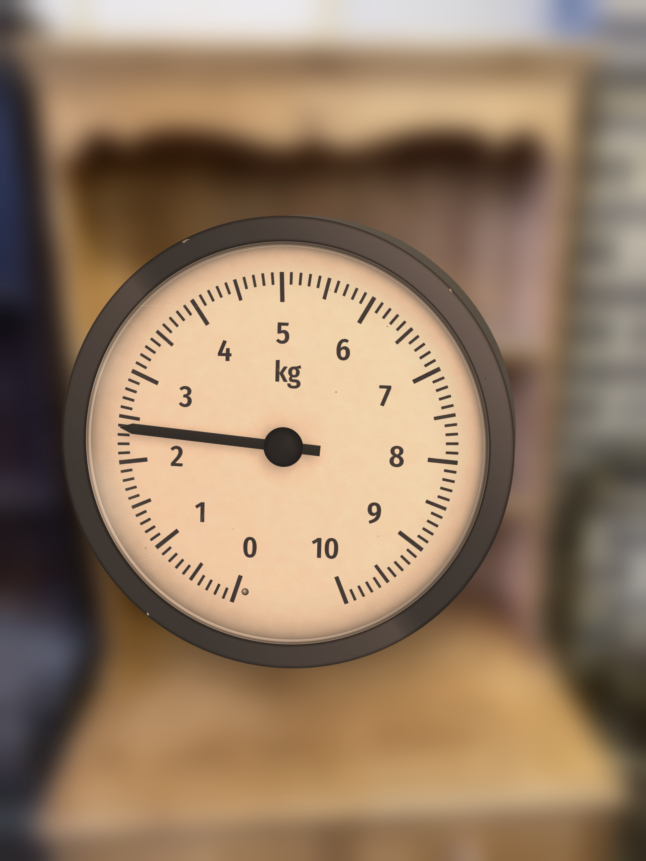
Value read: 2.4,kg
